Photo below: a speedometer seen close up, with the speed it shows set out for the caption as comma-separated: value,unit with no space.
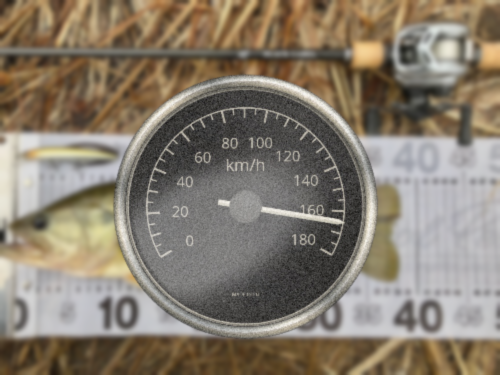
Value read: 165,km/h
